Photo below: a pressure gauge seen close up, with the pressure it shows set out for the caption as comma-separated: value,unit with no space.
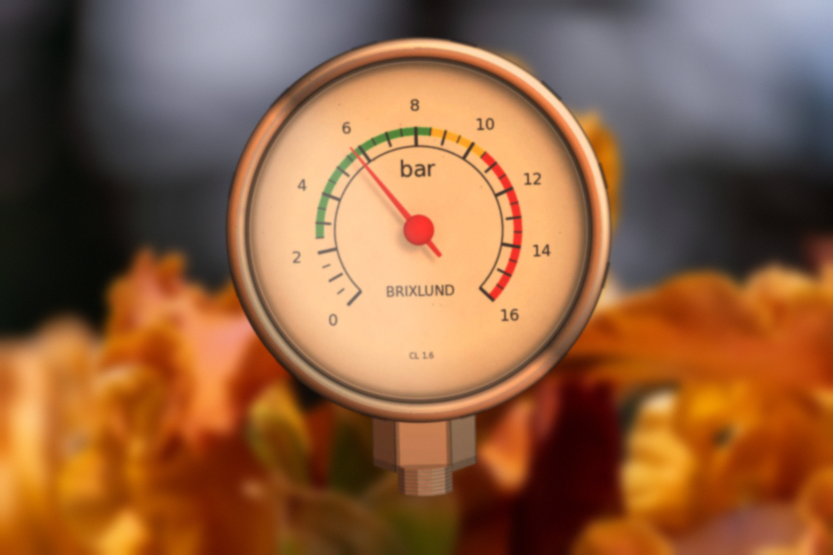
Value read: 5.75,bar
